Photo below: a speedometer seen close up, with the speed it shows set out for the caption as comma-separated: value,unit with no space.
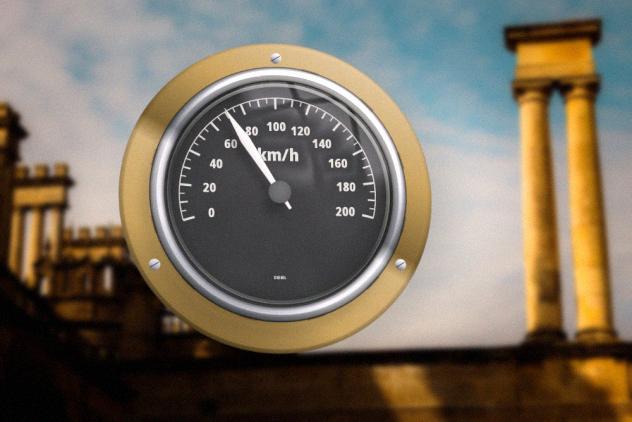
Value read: 70,km/h
